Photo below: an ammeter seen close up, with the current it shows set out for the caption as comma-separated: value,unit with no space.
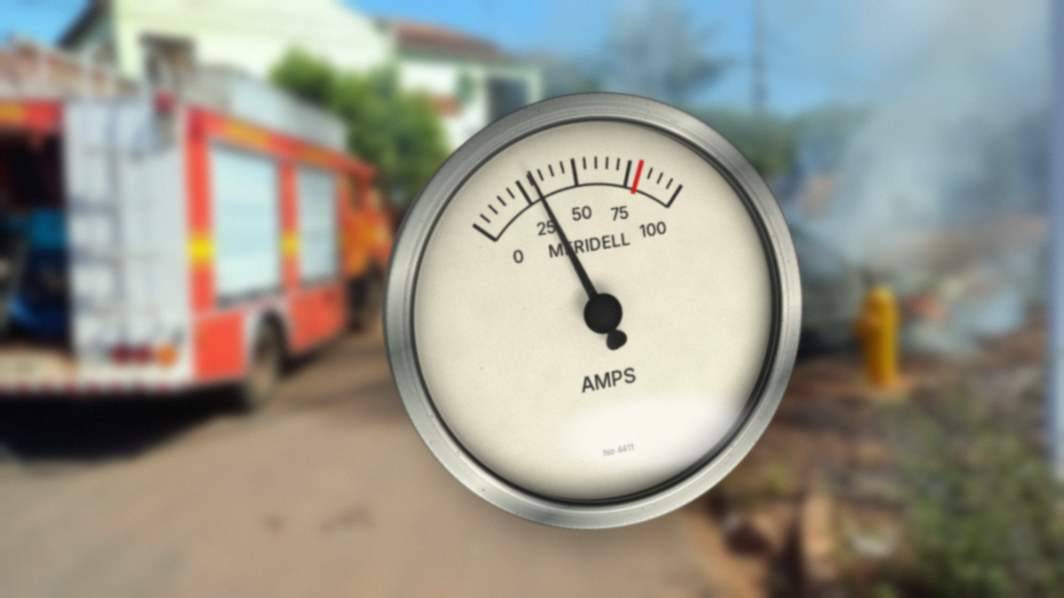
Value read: 30,A
